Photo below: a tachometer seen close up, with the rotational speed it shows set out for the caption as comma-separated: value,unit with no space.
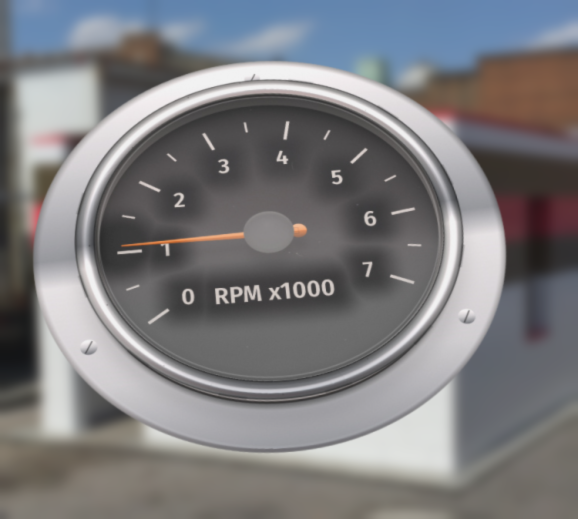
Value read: 1000,rpm
